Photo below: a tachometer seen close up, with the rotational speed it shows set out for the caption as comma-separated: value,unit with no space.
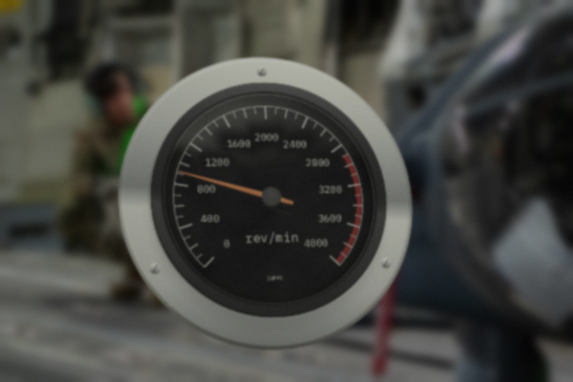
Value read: 900,rpm
